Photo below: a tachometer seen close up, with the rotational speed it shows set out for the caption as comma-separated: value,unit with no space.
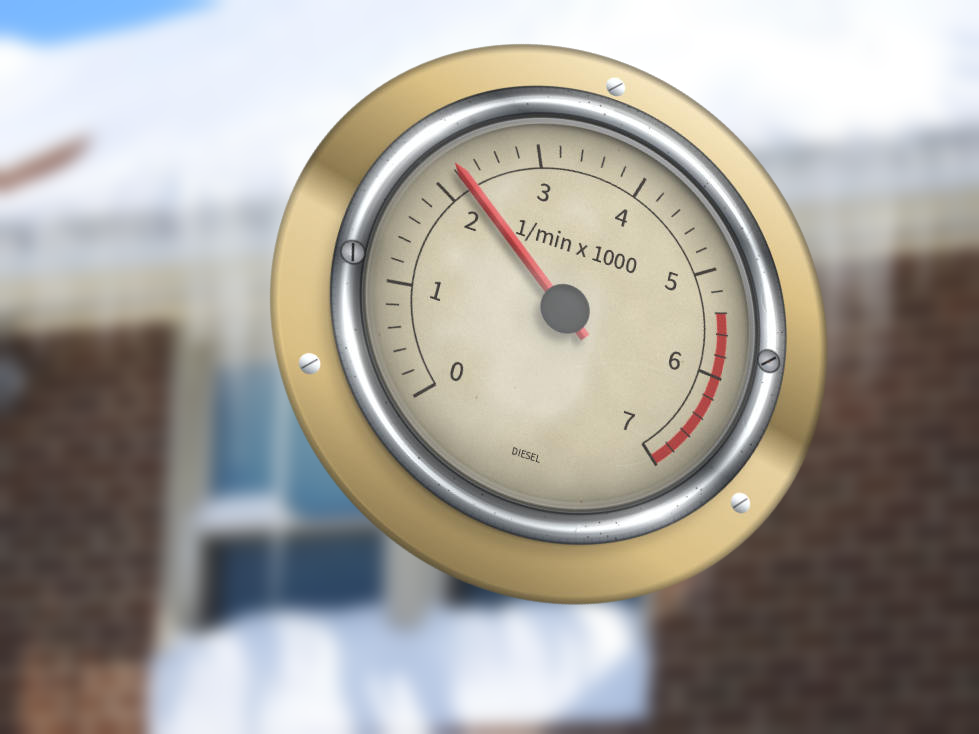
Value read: 2200,rpm
